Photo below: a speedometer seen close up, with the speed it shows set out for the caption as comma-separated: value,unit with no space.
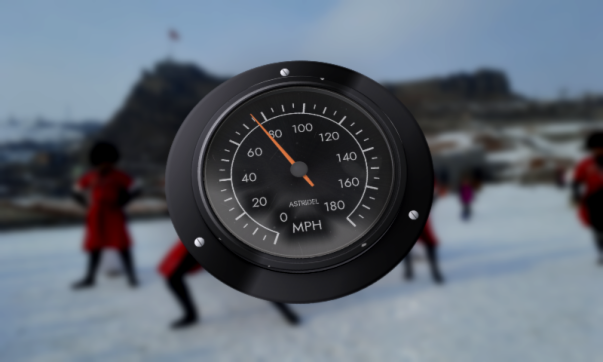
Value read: 75,mph
